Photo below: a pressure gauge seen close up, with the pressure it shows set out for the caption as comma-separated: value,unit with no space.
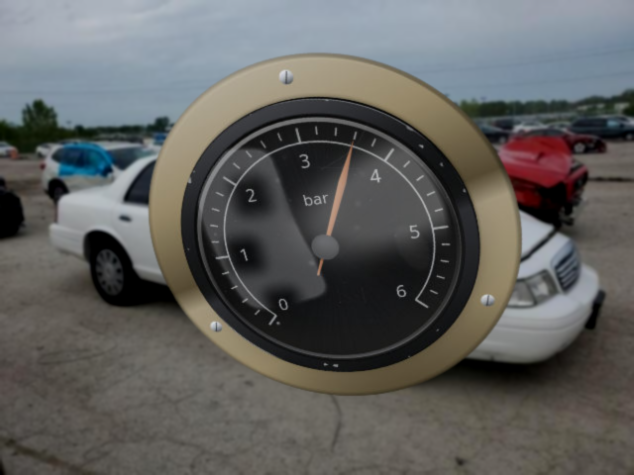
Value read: 3.6,bar
